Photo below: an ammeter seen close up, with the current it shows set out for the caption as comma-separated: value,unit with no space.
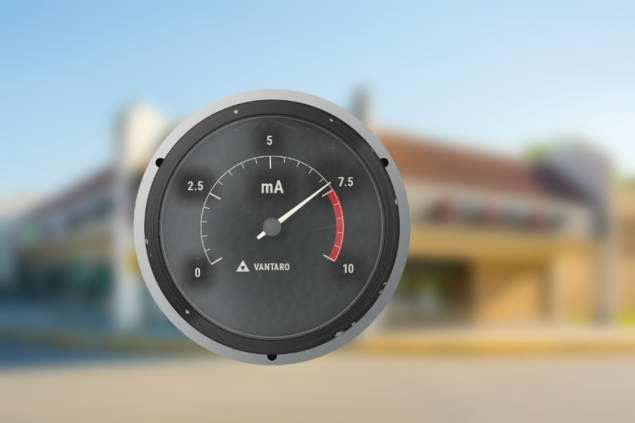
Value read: 7.25,mA
